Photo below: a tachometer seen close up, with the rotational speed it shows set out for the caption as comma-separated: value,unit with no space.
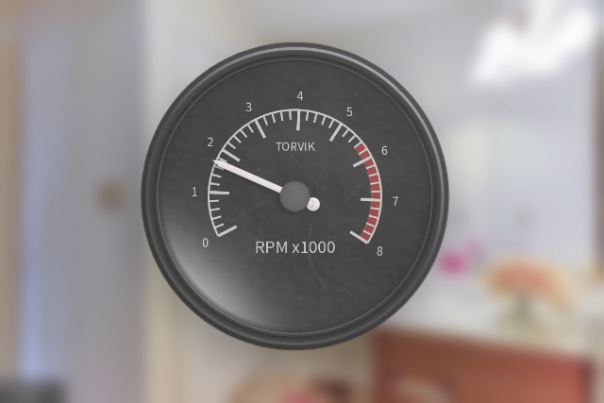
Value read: 1700,rpm
